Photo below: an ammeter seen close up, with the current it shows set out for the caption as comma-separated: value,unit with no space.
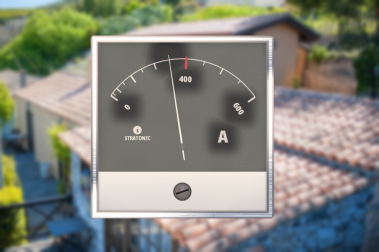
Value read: 350,A
